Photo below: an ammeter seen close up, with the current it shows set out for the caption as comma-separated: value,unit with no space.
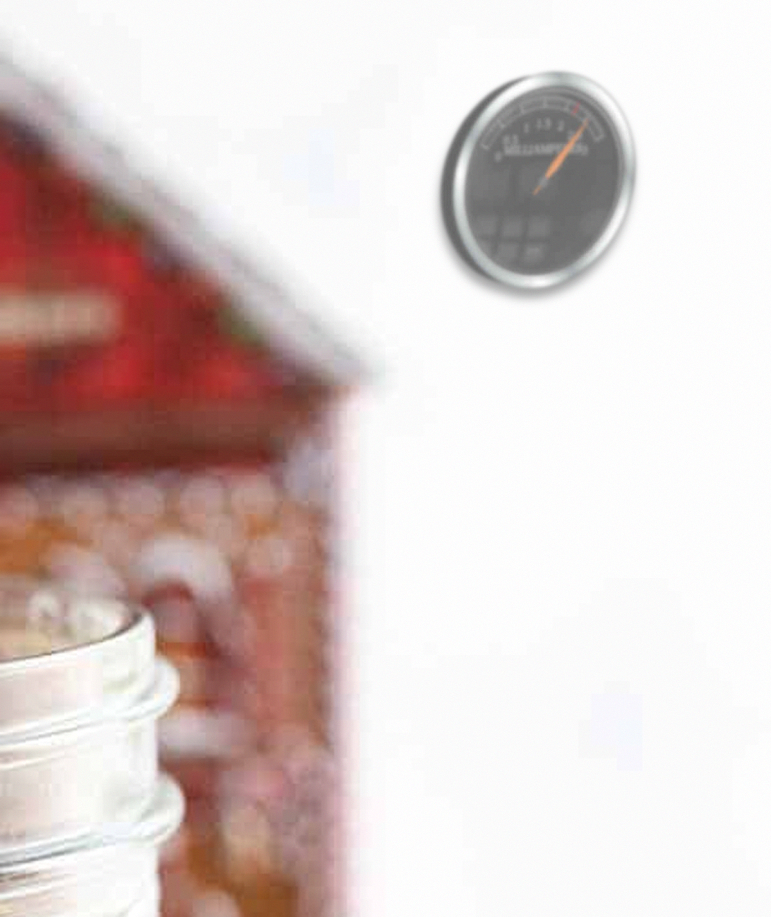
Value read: 2.5,mA
